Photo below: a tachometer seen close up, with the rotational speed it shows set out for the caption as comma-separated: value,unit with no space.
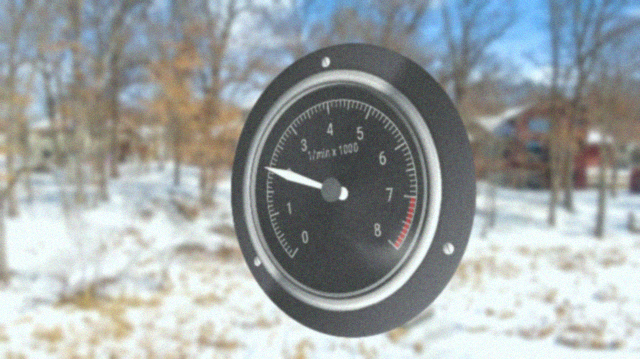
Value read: 2000,rpm
